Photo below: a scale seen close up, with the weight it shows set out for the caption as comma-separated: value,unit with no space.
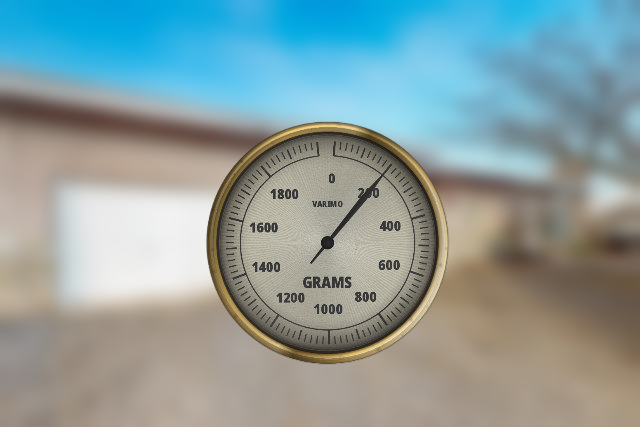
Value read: 200,g
